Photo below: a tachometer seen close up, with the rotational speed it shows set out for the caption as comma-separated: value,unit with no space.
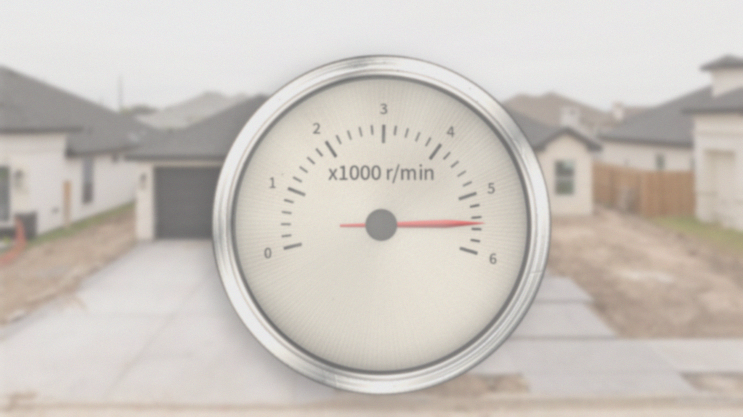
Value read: 5500,rpm
